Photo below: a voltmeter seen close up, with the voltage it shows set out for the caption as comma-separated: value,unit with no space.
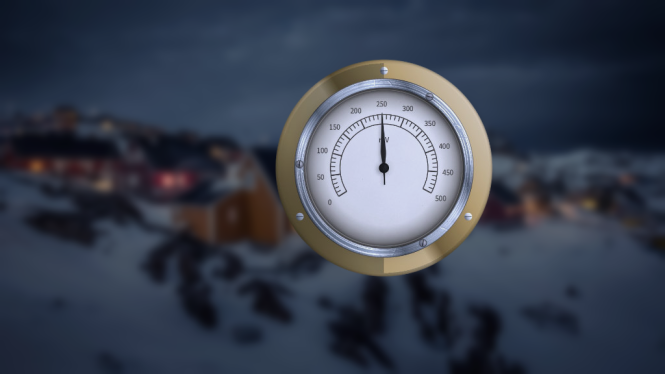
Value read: 250,mV
